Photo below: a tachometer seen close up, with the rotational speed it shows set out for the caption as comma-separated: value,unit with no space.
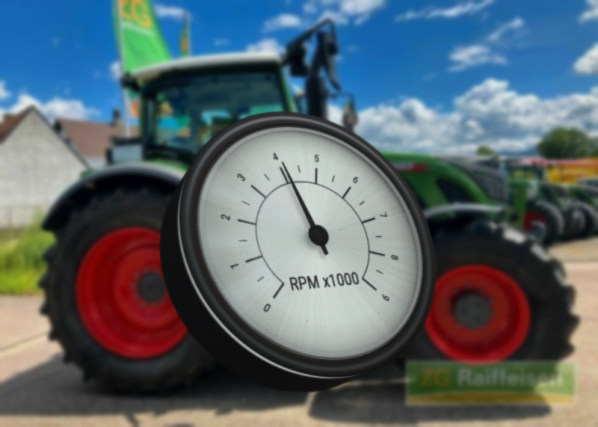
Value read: 4000,rpm
